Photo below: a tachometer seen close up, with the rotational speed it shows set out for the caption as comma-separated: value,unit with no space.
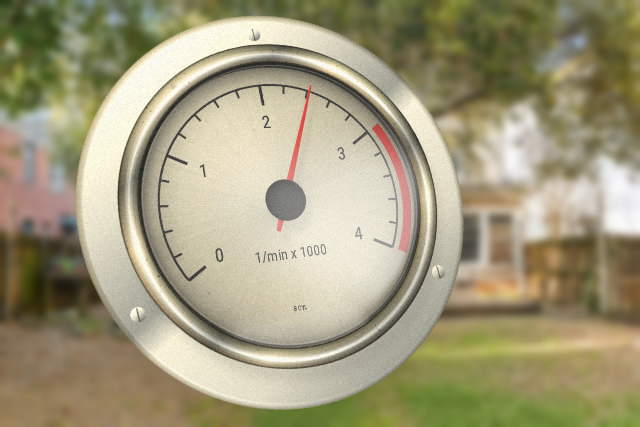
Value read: 2400,rpm
